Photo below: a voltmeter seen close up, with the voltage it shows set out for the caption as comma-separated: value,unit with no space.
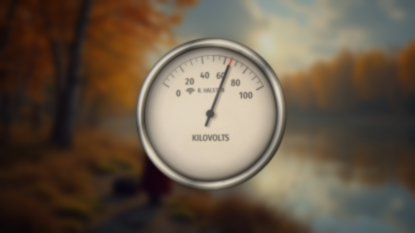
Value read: 65,kV
